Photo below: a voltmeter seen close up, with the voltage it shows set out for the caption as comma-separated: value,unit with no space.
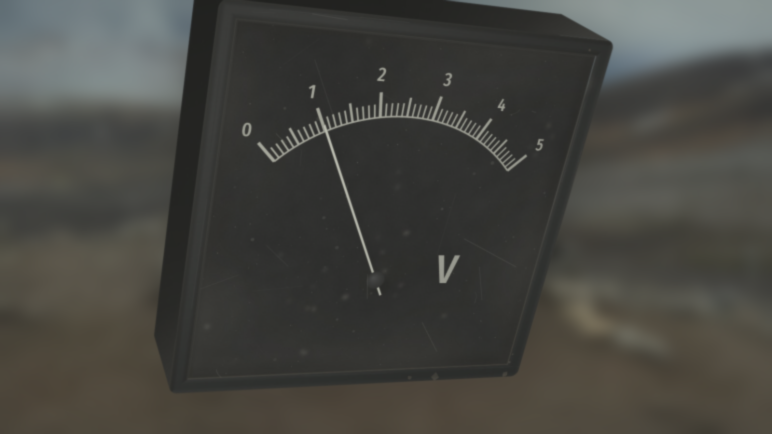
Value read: 1,V
